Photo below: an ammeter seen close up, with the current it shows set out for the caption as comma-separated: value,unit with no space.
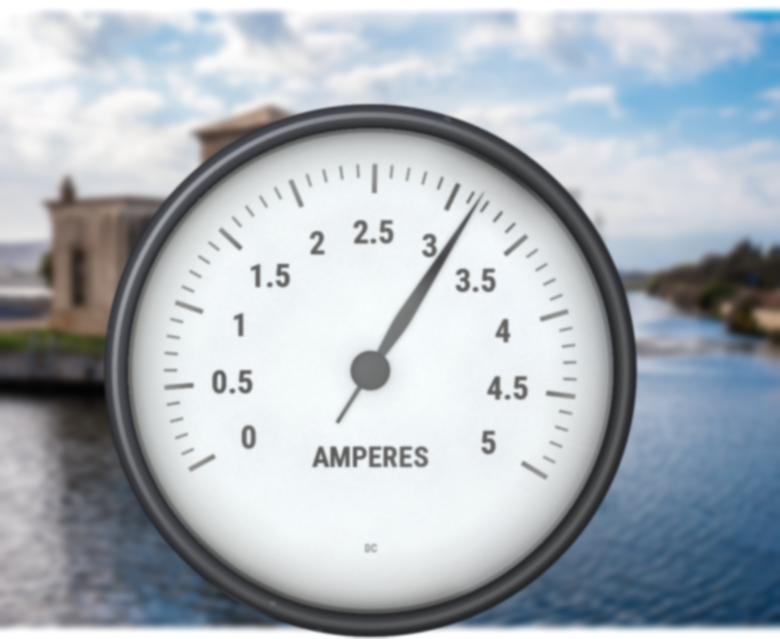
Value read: 3.15,A
